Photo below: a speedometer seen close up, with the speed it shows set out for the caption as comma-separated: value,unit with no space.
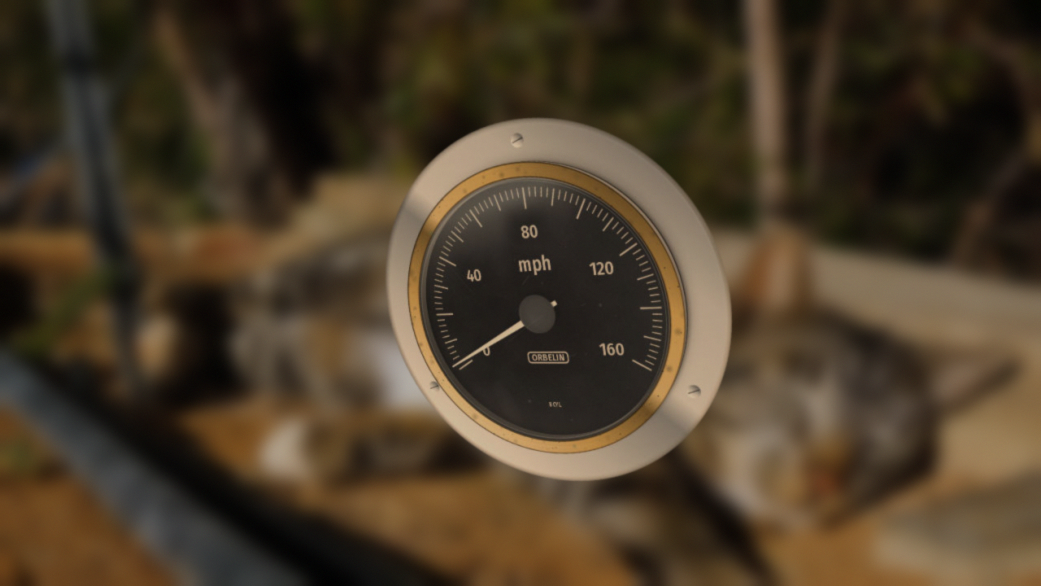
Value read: 2,mph
